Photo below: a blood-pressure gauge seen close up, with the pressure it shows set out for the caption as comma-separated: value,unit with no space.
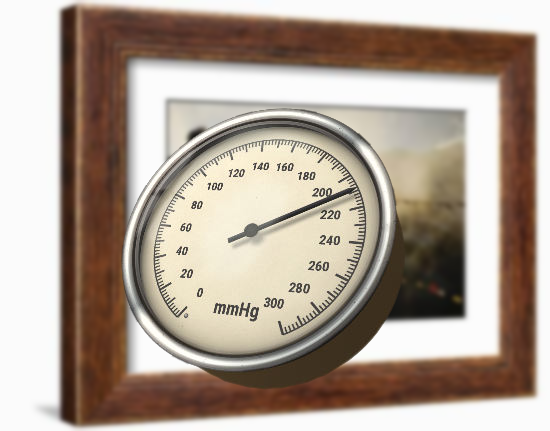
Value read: 210,mmHg
